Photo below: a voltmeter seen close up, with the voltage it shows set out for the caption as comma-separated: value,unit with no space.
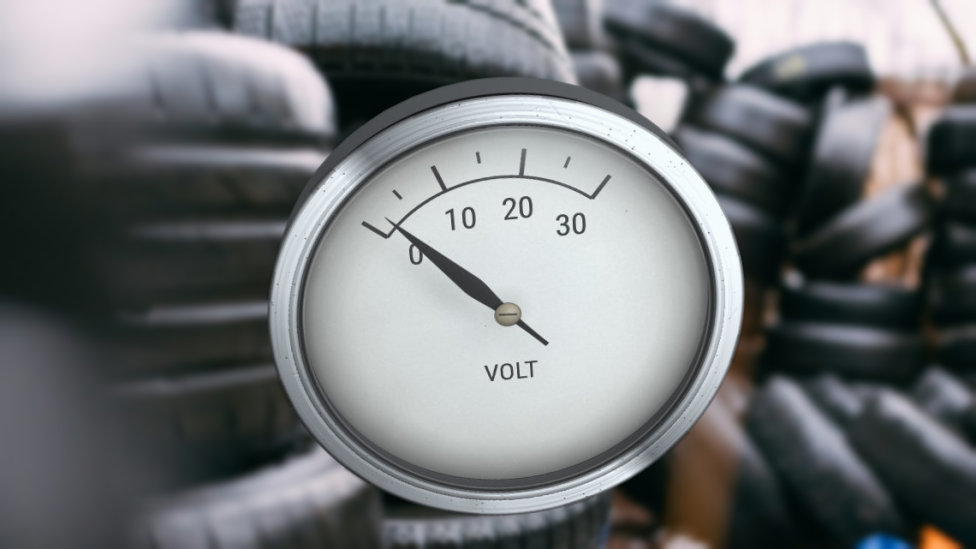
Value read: 2.5,V
